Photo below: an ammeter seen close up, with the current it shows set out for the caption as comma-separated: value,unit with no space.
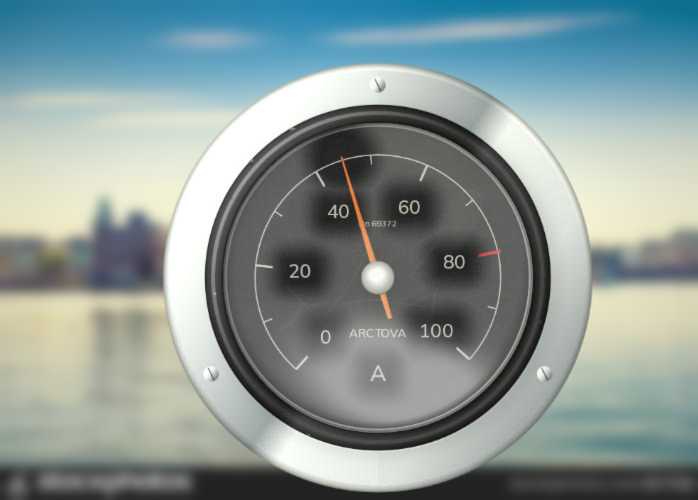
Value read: 45,A
